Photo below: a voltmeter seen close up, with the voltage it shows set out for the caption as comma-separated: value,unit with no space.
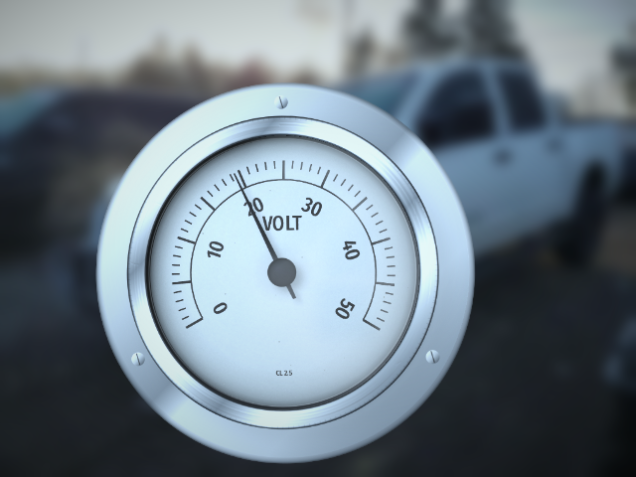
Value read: 19.5,V
